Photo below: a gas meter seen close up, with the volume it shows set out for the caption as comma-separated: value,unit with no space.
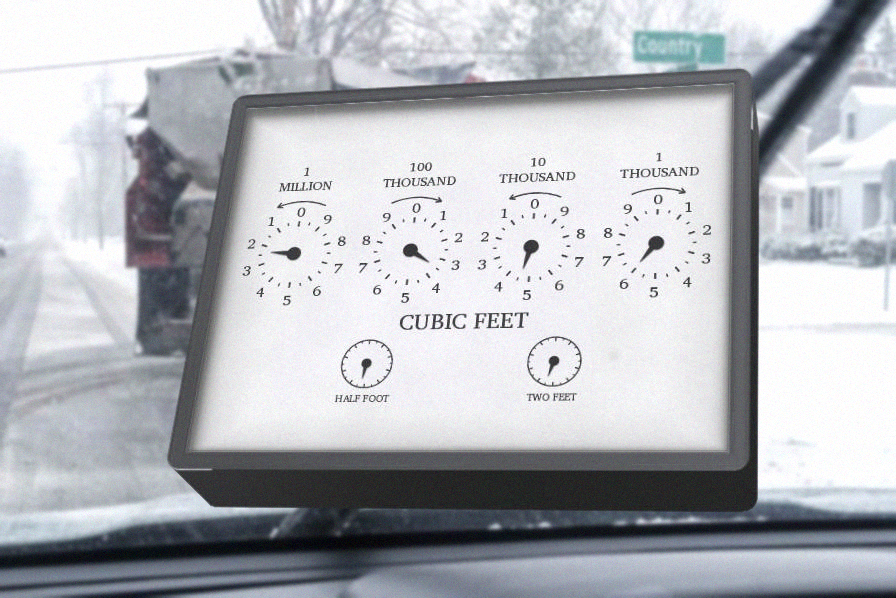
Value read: 234600,ft³
